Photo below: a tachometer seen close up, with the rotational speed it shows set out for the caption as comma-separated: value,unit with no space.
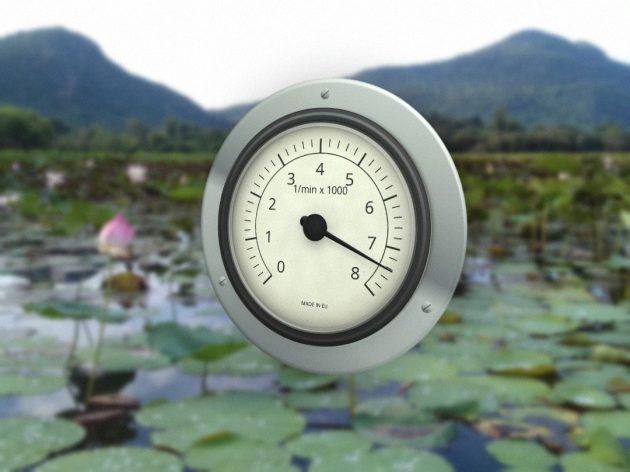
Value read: 7400,rpm
